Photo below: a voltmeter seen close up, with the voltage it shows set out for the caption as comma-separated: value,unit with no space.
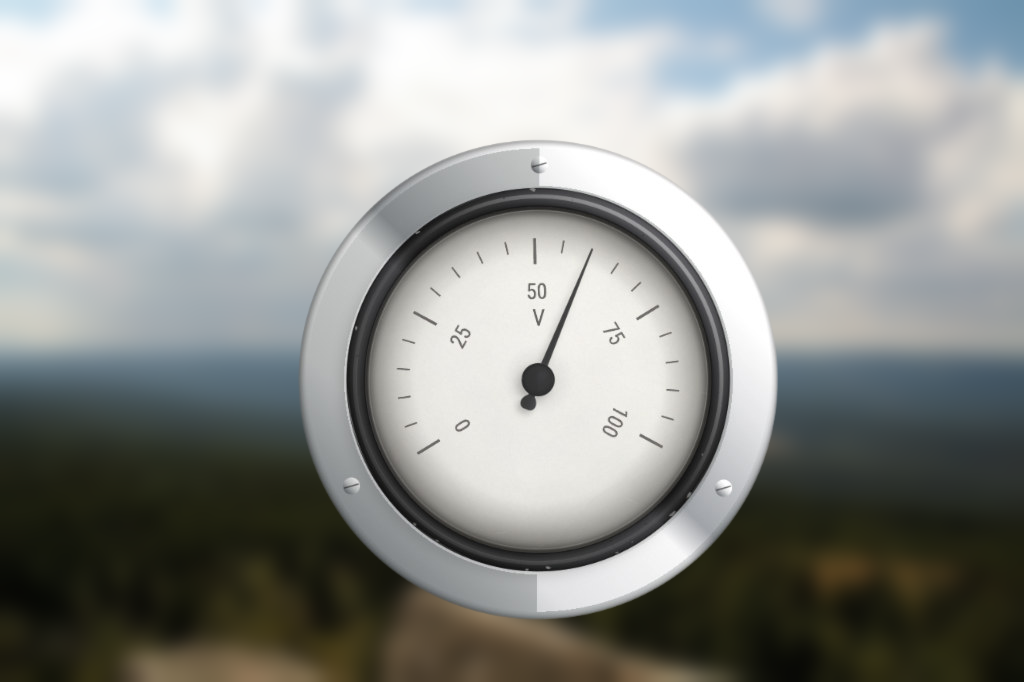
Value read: 60,V
